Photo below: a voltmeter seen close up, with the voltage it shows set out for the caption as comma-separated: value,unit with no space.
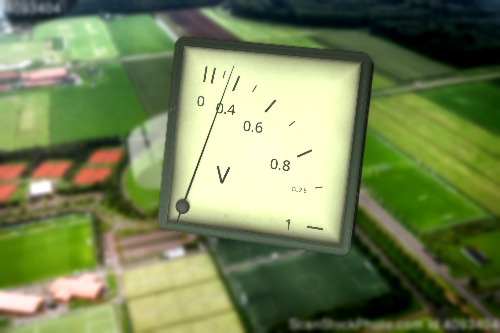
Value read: 0.35,V
